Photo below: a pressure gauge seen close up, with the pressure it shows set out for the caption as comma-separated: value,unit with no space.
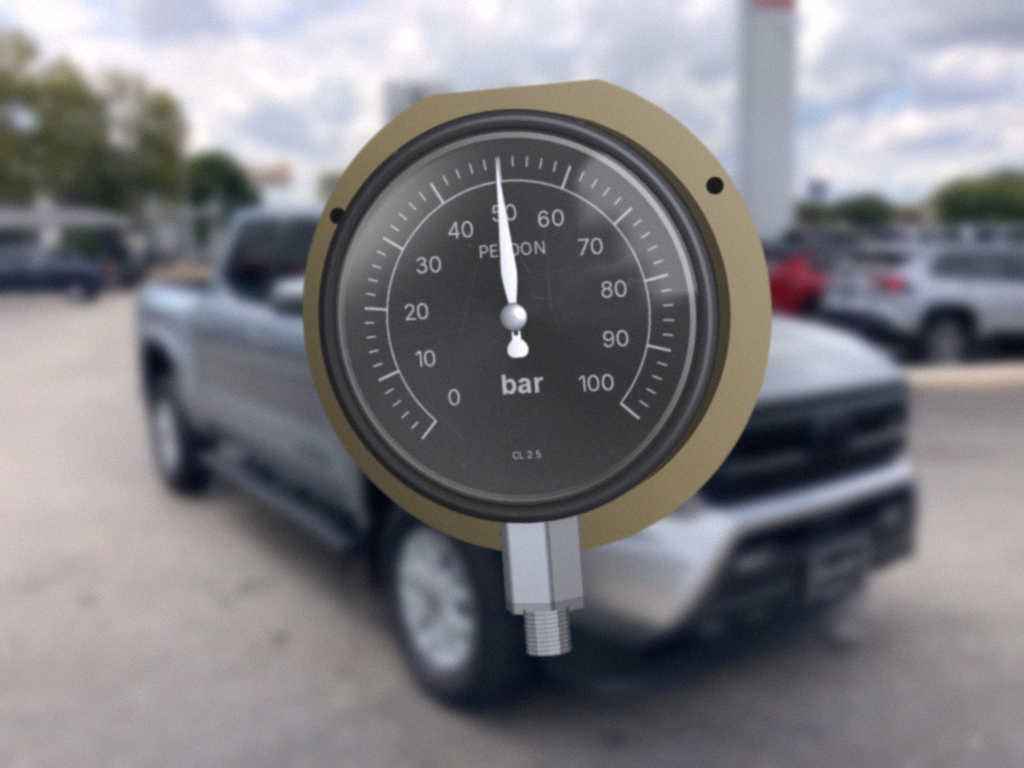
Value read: 50,bar
